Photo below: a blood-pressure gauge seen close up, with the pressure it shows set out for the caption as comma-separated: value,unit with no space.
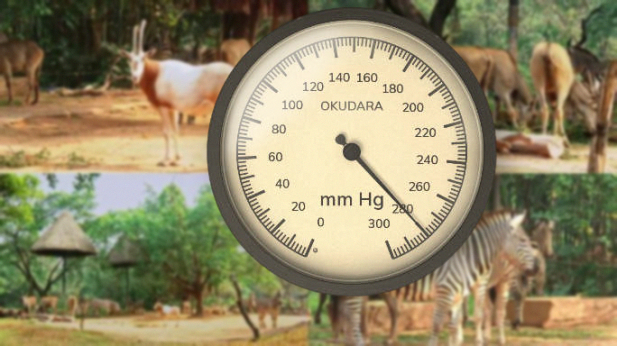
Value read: 280,mmHg
